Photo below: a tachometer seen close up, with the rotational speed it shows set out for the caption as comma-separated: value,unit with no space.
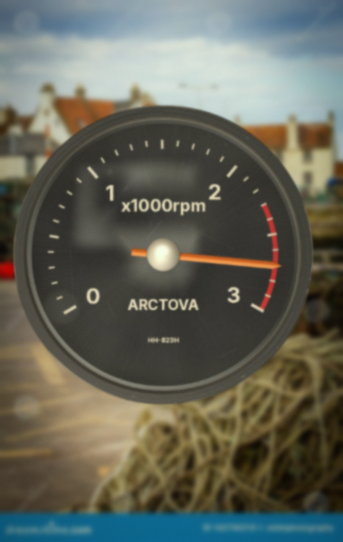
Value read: 2700,rpm
